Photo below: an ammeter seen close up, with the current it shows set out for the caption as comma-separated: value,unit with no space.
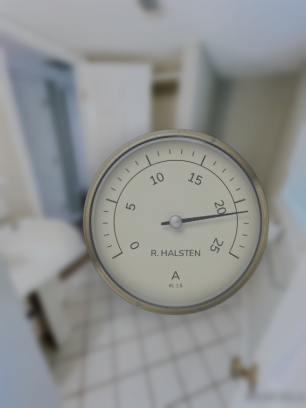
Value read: 21,A
